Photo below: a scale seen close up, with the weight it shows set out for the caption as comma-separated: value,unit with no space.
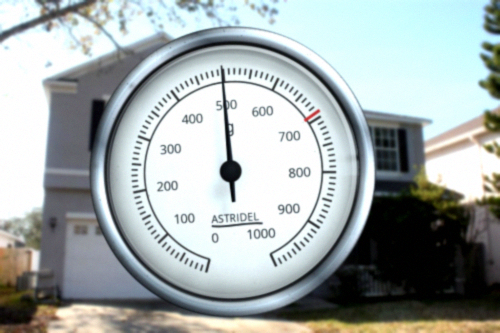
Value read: 500,g
